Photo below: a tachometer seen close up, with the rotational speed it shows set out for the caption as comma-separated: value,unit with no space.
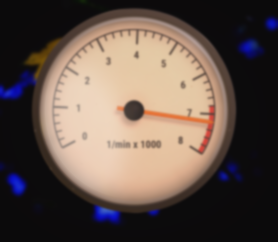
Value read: 7200,rpm
